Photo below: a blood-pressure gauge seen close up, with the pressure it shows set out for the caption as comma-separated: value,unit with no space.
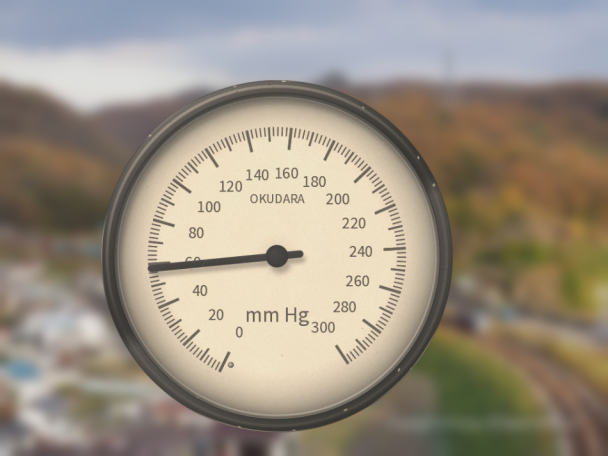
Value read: 58,mmHg
